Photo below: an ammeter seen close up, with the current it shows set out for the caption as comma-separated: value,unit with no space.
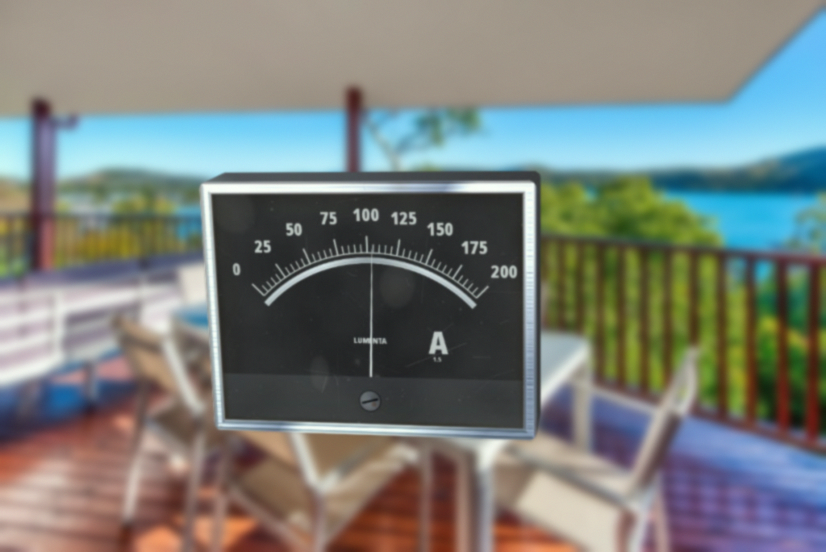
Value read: 105,A
